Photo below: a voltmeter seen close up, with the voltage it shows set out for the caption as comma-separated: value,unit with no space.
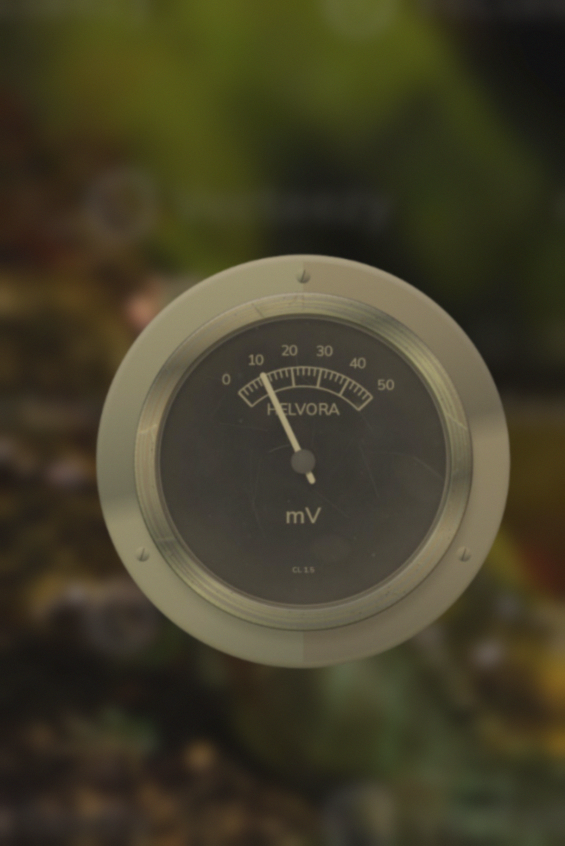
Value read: 10,mV
